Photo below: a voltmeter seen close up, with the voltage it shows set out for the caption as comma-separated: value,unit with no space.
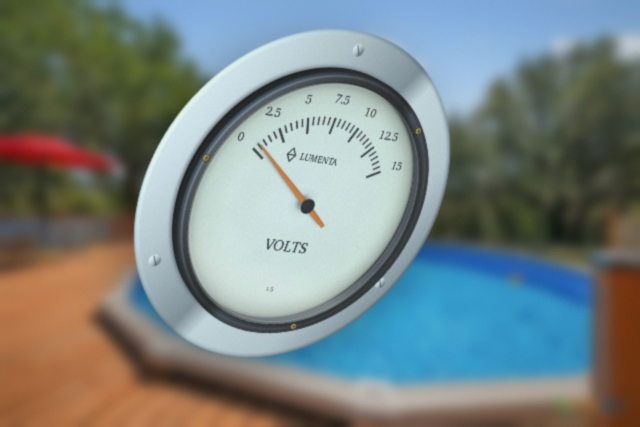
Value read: 0.5,V
